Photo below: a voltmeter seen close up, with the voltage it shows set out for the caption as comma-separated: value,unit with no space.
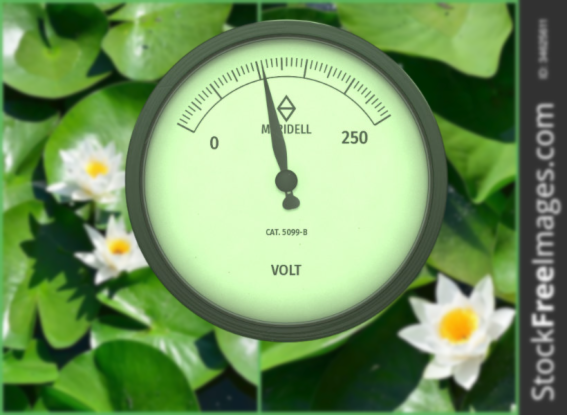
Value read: 105,V
